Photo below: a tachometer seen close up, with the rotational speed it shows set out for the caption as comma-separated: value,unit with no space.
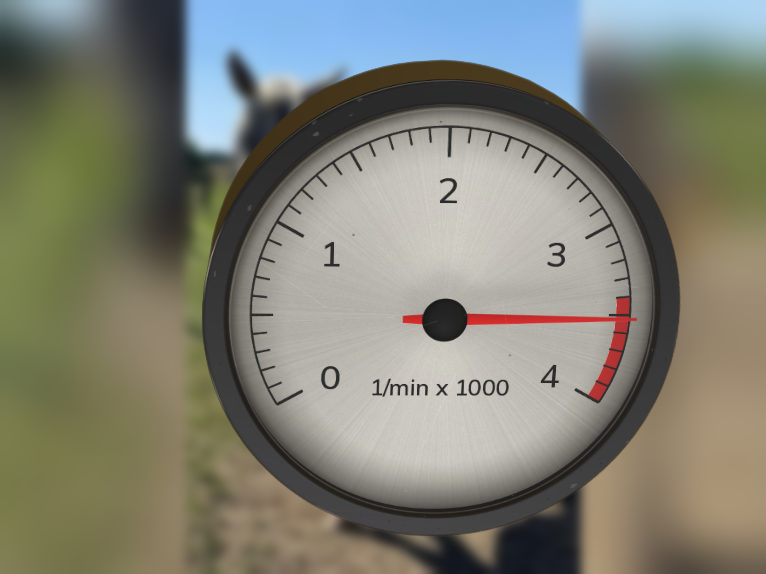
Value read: 3500,rpm
